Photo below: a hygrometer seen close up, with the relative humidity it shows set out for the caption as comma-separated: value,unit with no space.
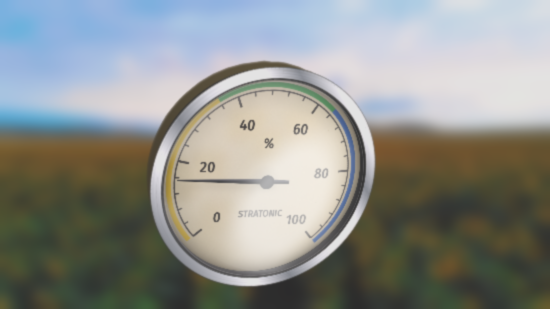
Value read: 16,%
